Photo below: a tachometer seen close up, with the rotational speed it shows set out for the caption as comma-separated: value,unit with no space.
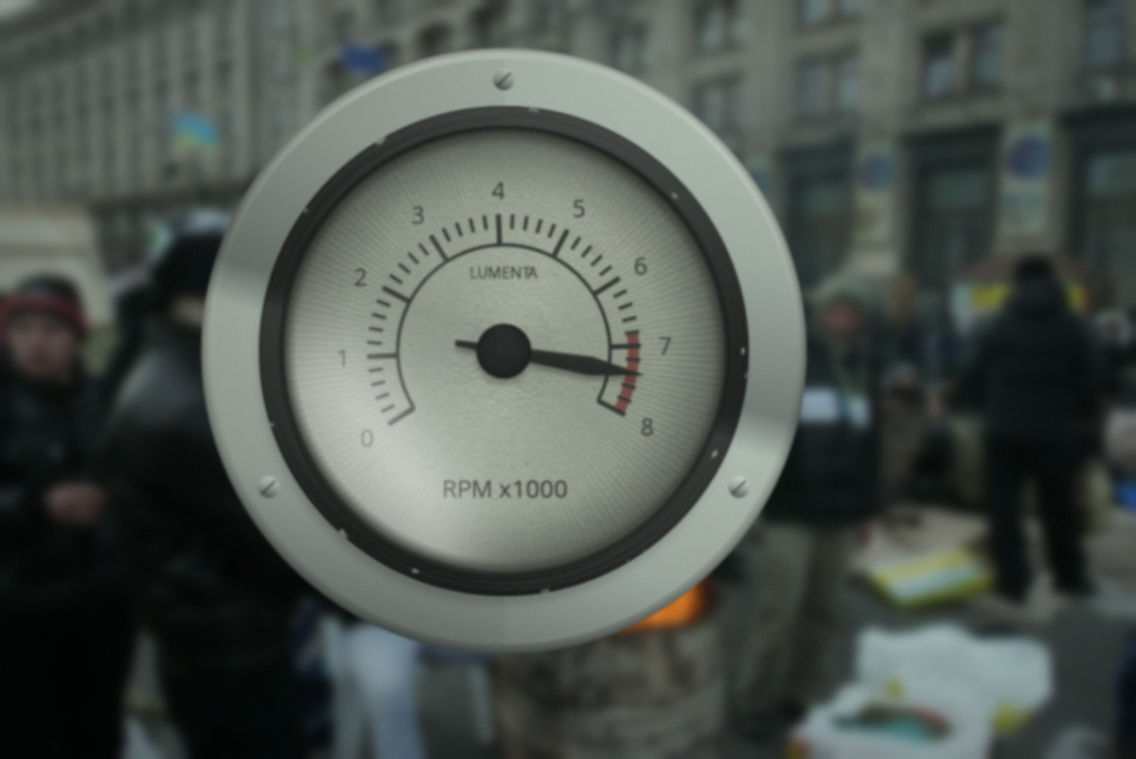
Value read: 7400,rpm
